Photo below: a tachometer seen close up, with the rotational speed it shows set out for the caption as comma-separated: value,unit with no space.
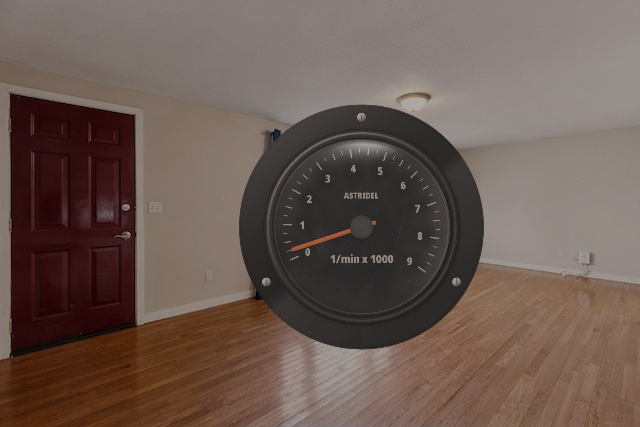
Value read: 250,rpm
